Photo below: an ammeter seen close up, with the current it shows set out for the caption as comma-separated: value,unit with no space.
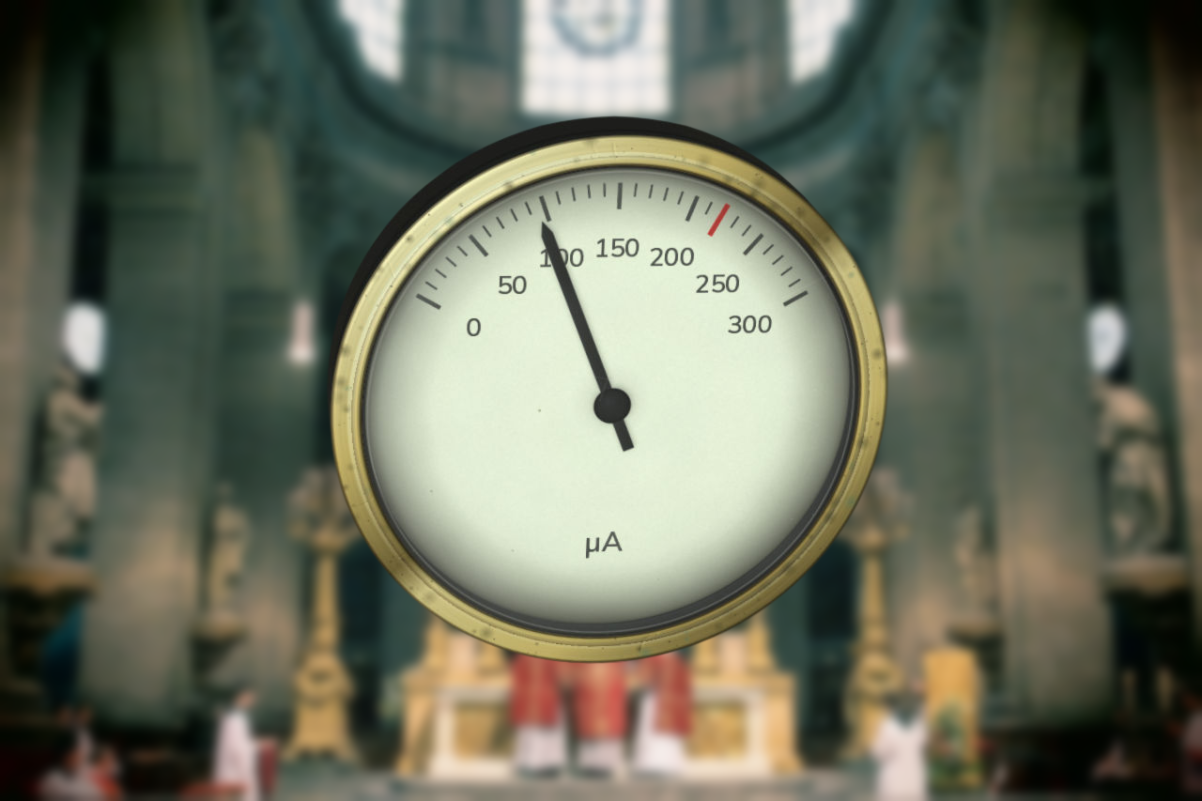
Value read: 95,µA
